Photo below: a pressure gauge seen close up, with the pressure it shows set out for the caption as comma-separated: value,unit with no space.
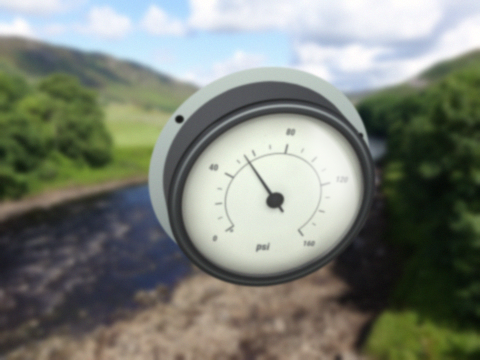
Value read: 55,psi
